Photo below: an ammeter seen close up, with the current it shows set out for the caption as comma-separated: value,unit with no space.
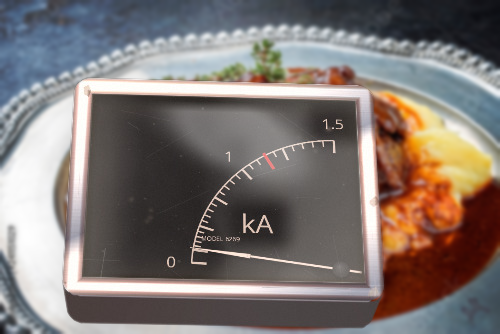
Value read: 0.25,kA
